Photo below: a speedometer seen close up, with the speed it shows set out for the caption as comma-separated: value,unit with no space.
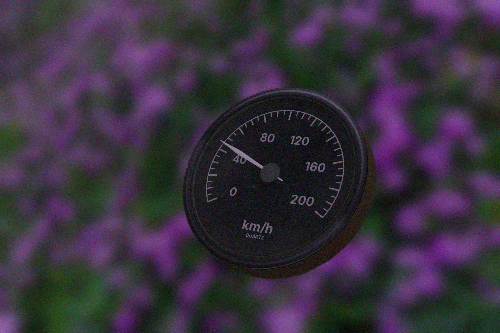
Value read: 45,km/h
